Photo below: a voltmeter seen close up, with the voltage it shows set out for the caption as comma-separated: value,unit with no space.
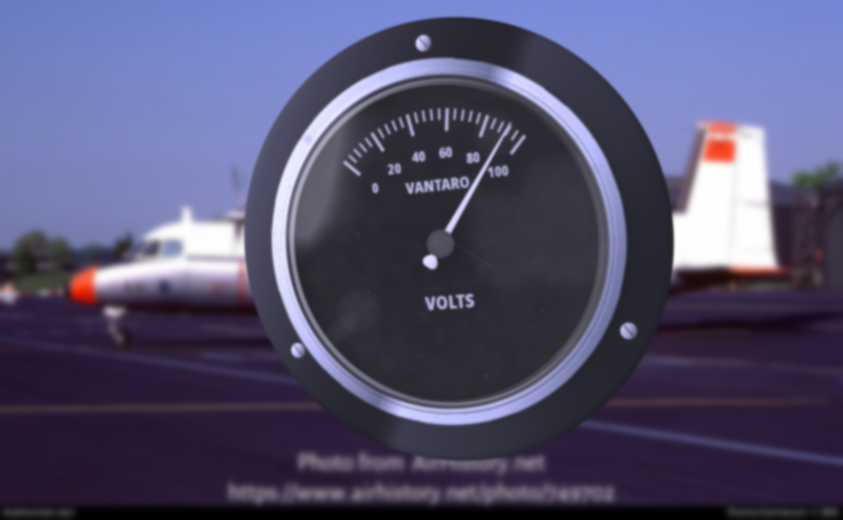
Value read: 92,V
